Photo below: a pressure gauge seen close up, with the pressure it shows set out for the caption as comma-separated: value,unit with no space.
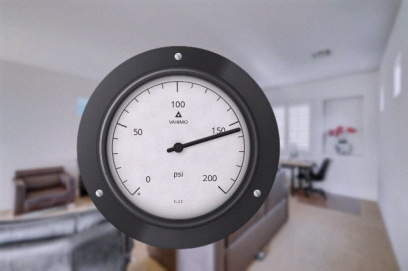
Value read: 155,psi
